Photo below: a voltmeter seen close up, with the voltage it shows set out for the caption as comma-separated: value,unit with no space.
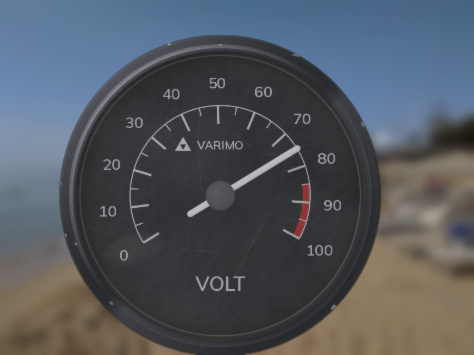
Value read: 75,V
